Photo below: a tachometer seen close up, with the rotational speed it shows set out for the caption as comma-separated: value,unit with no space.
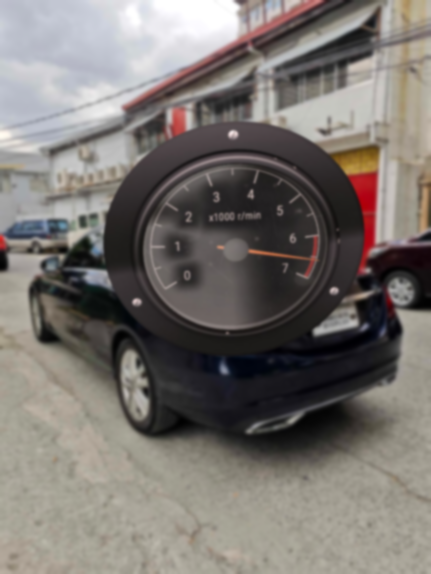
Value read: 6500,rpm
